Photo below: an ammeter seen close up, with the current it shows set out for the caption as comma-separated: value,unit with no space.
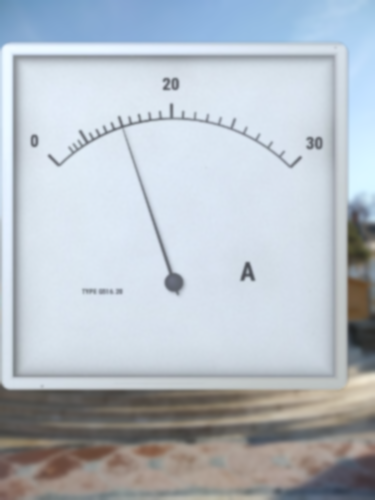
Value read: 15,A
